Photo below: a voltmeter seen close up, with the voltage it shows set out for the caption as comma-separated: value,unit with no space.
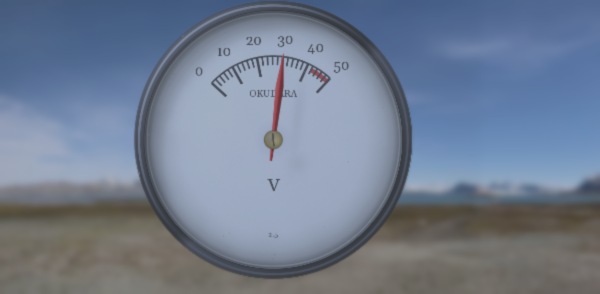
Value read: 30,V
